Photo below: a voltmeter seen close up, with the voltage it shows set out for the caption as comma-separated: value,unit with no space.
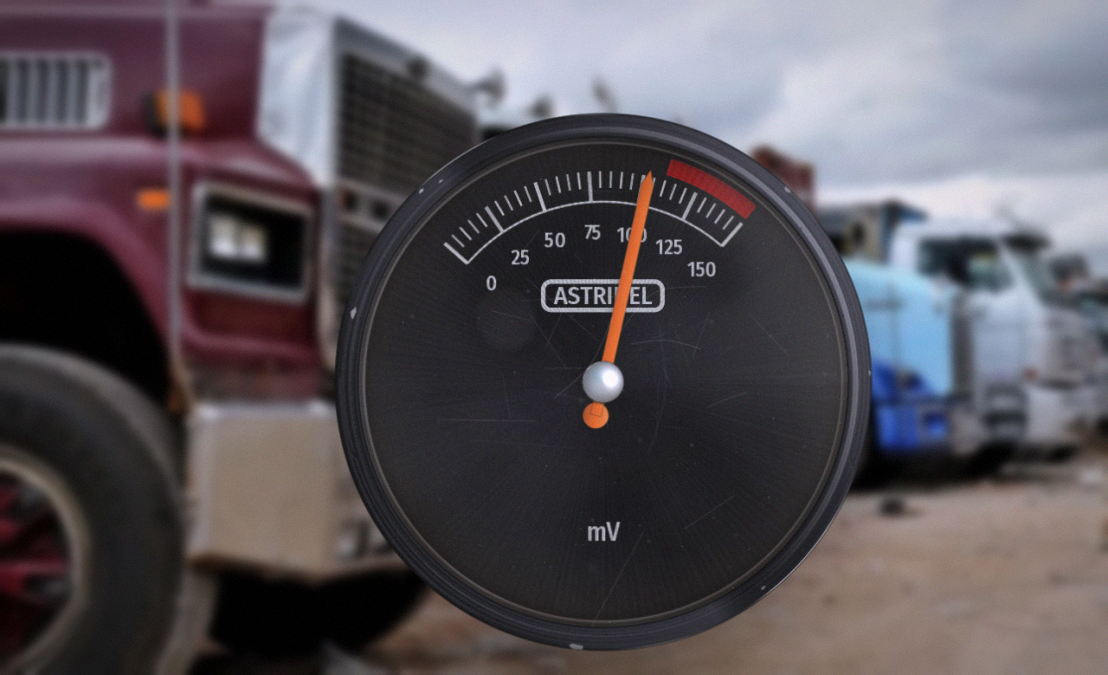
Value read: 102.5,mV
